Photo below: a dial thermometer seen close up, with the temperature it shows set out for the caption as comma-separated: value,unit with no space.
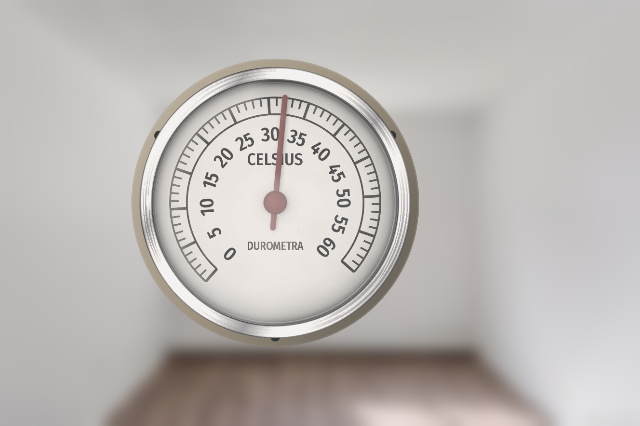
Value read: 32,°C
